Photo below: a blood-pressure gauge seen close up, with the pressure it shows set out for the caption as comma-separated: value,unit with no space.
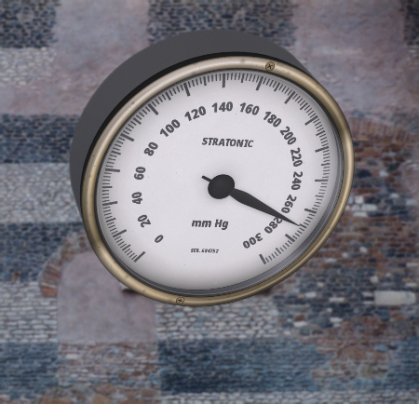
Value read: 270,mmHg
